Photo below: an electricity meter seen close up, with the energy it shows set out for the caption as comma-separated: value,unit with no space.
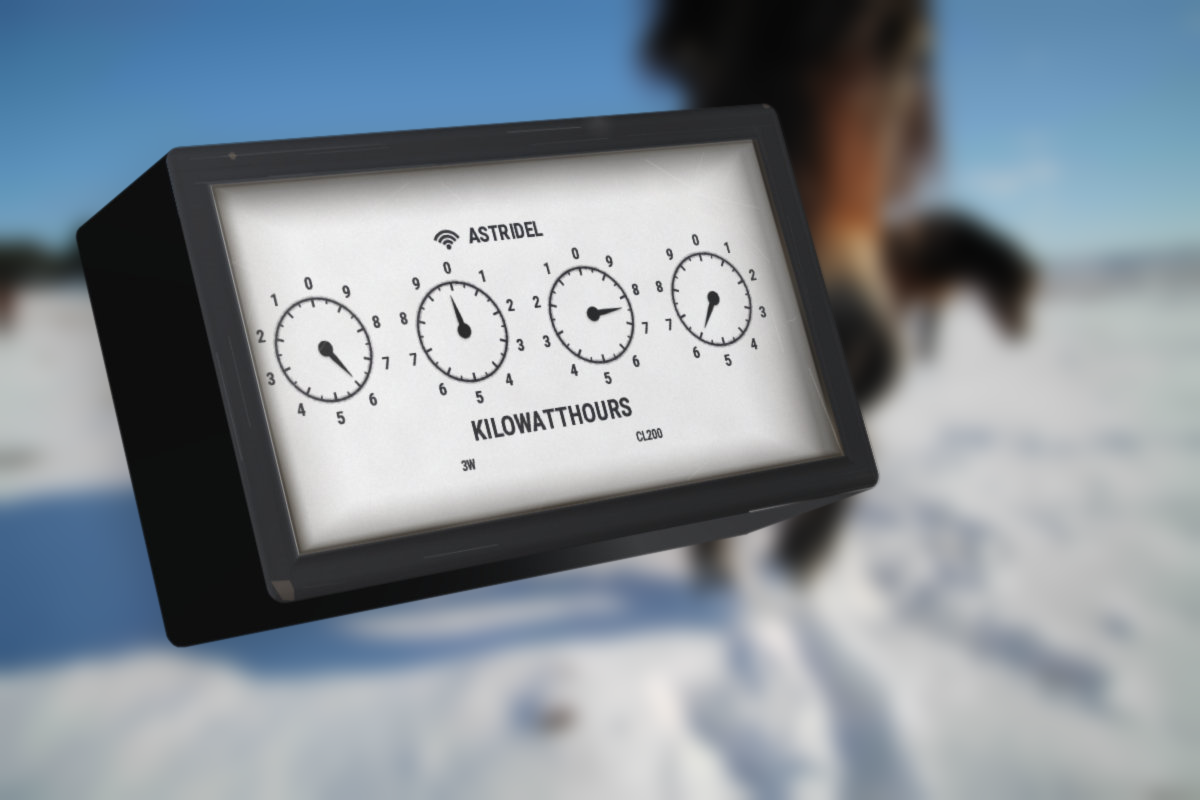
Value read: 5976,kWh
